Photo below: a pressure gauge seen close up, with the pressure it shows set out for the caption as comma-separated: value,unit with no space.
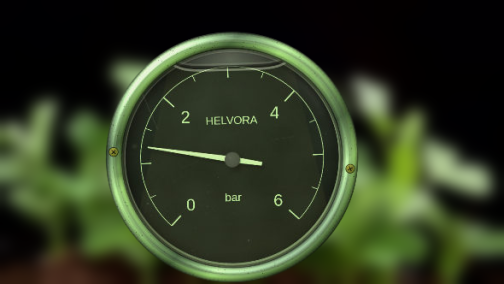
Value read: 1.25,bar
